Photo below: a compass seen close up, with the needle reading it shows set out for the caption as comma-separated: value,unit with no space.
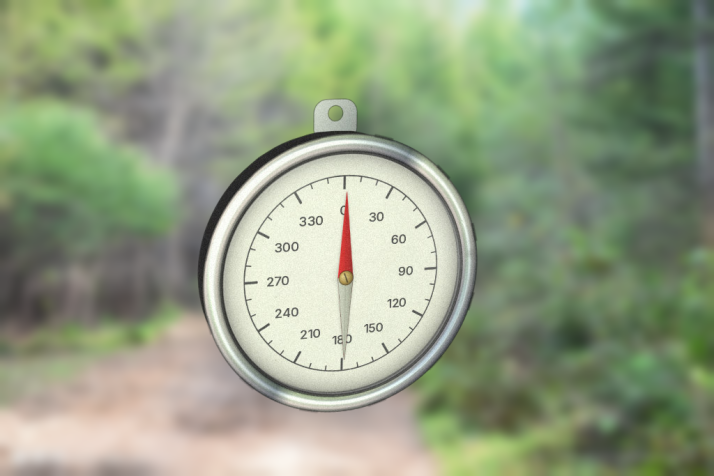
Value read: 0,°
